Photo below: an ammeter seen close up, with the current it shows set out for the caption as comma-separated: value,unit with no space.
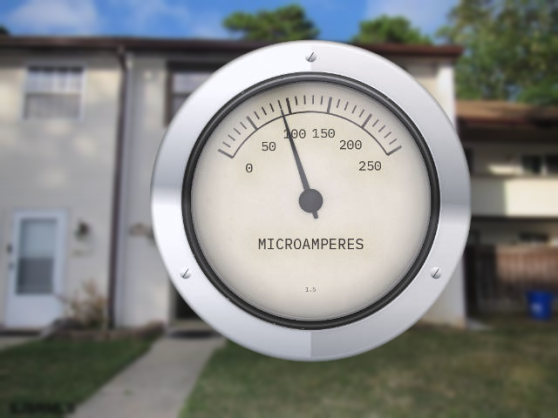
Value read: 90,µA
